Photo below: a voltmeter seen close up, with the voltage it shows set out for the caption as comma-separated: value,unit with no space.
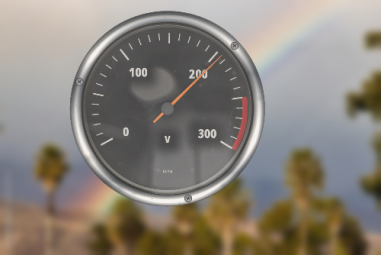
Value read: 205,V
